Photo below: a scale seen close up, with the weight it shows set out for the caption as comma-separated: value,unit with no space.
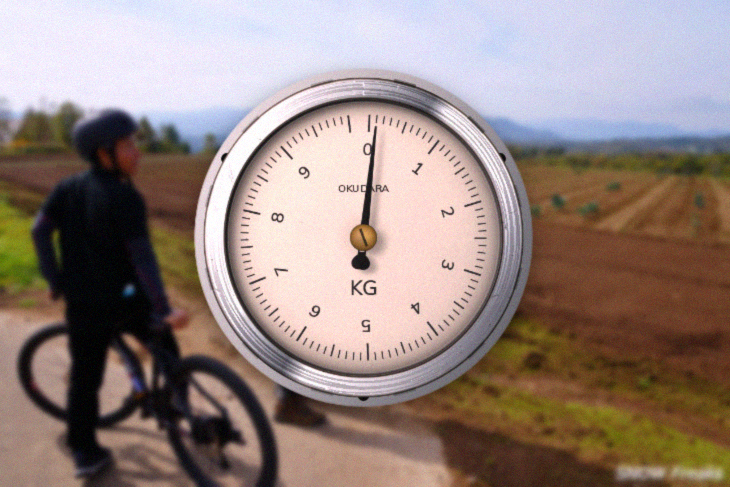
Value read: 0.1,kg
